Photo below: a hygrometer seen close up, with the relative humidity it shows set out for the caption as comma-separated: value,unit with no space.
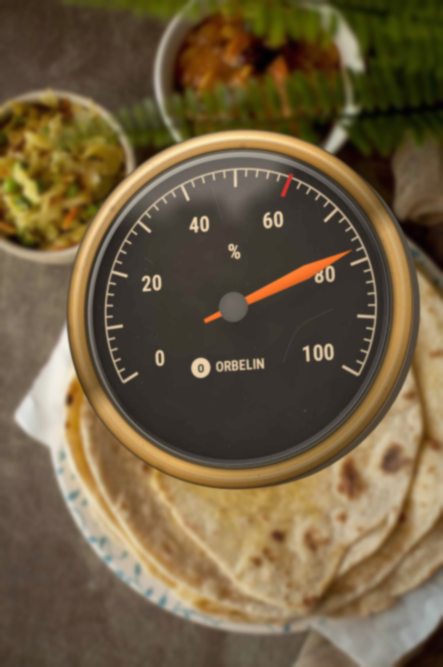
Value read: 78,%
